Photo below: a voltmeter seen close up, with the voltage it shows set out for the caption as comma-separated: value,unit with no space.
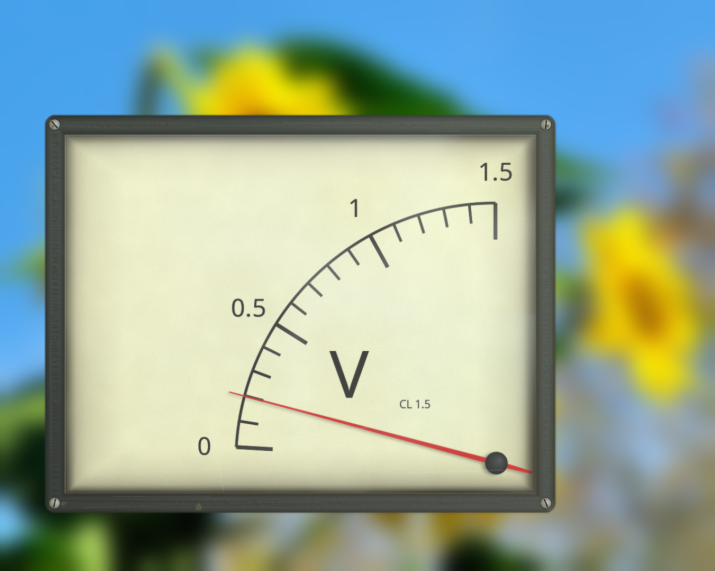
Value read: 0.2,V
